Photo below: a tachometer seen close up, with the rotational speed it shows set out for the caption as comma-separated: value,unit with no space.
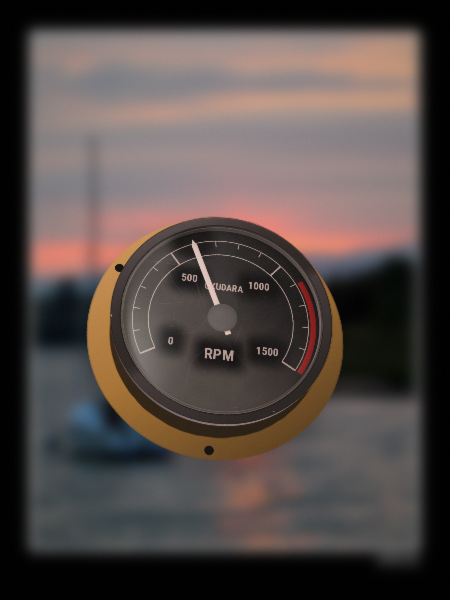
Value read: 600,rpm
